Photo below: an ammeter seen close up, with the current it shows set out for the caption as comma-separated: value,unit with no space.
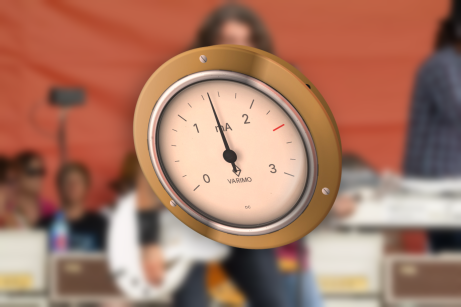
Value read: 1.5,mA
